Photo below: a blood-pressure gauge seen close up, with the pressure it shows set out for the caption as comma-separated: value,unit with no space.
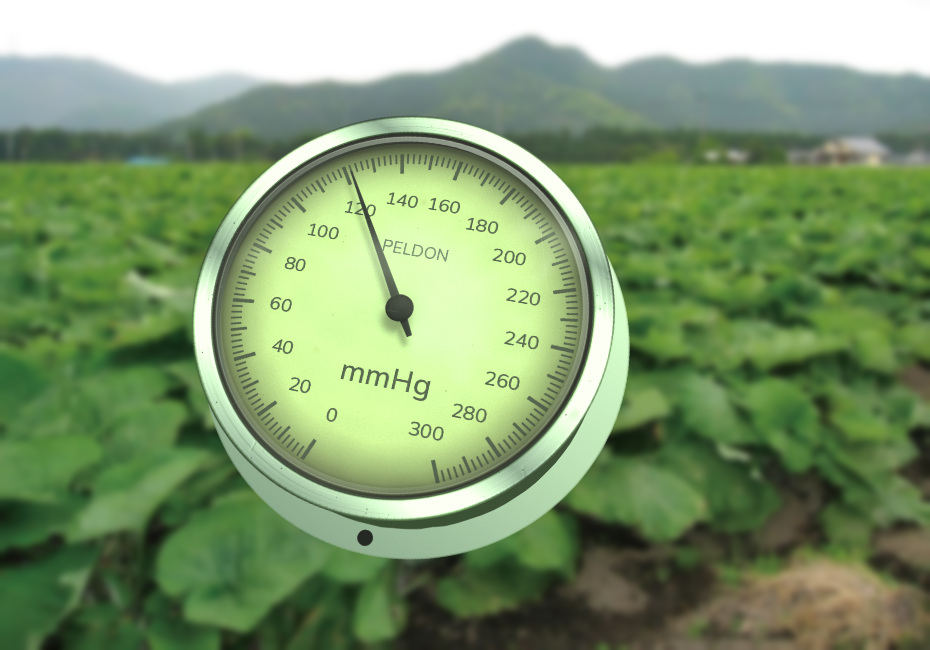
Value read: 122,mmHg
